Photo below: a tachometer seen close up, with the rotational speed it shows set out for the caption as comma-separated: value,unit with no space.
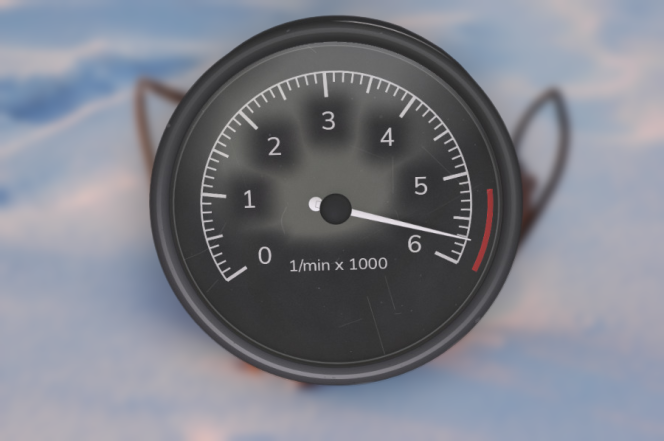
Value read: 5700,rpm
